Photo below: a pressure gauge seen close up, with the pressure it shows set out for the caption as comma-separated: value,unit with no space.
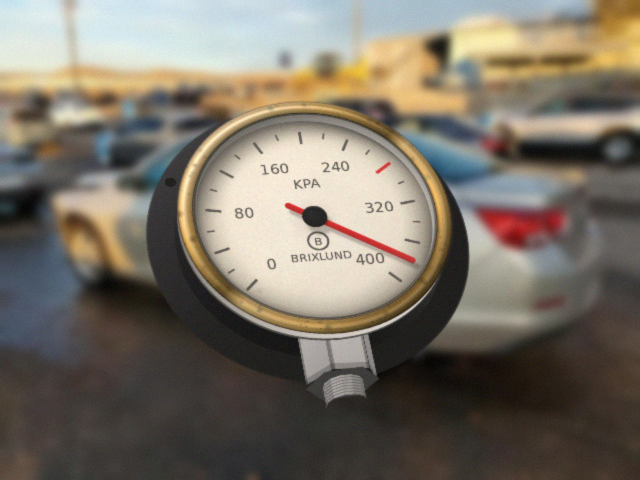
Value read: 380,kPa
